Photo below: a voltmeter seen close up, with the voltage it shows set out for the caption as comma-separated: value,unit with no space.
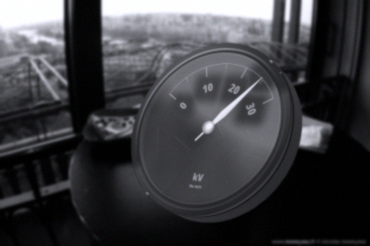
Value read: 25,kV
